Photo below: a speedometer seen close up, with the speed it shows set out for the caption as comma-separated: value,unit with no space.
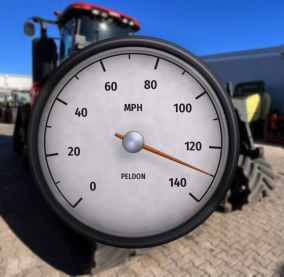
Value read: 130,mph
